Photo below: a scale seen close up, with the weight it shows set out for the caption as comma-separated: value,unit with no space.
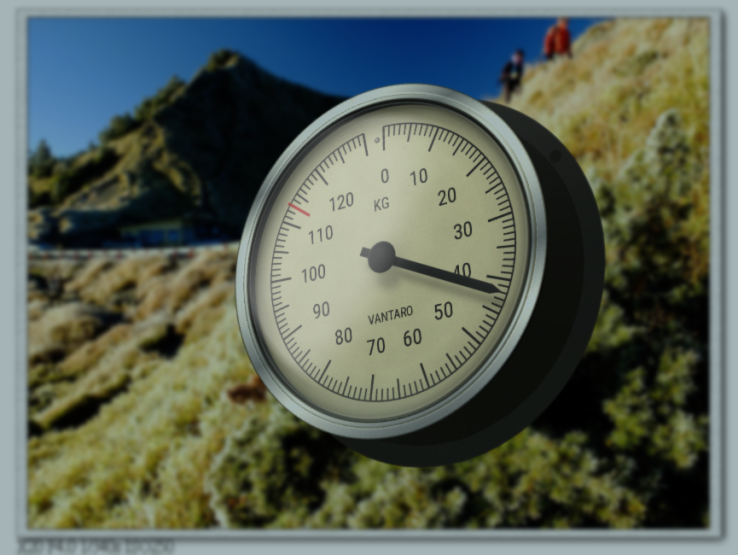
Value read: 42,kg
